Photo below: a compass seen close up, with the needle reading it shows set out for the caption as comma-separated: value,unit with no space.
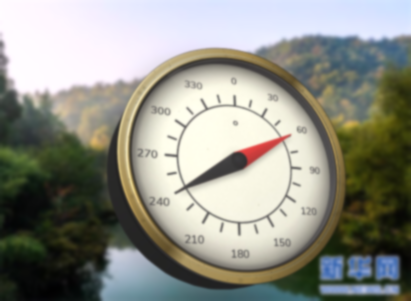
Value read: 60,°
